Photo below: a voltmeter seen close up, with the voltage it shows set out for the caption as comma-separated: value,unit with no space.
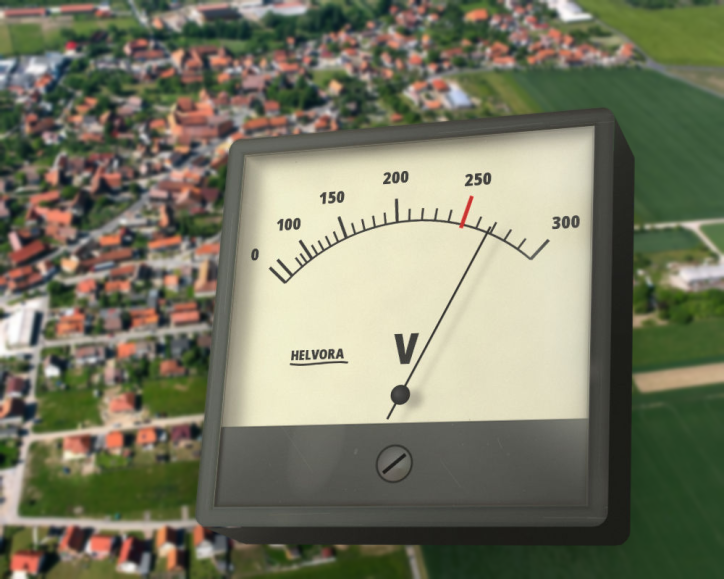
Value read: 270,V
